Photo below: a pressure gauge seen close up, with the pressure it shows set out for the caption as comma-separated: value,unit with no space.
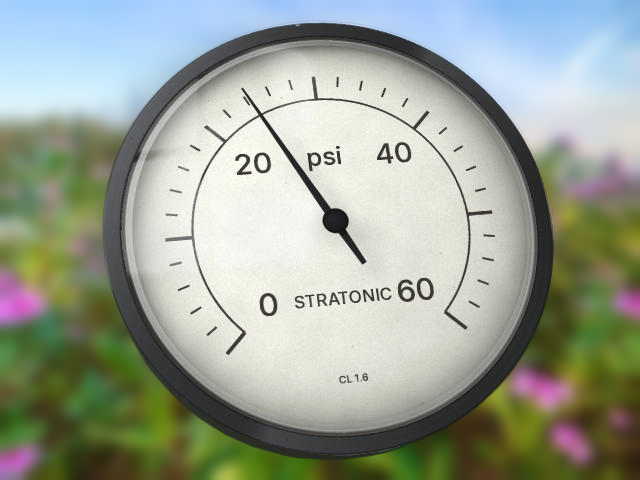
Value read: 24,psi
